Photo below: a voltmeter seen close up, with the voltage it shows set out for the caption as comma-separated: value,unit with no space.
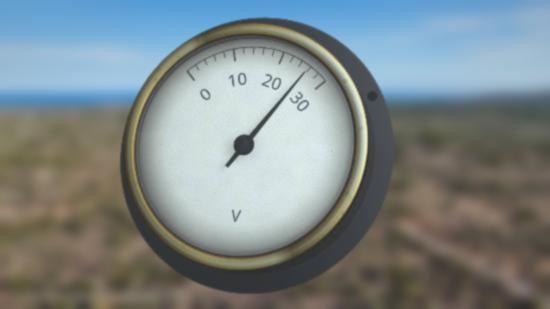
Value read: 26,V
